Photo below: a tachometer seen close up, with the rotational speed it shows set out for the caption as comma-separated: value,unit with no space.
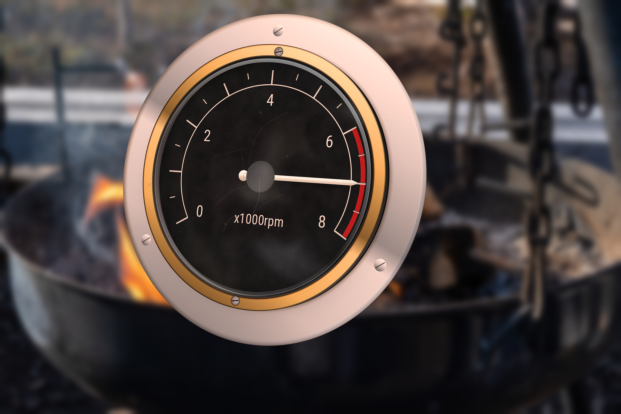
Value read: 7000,rpm
